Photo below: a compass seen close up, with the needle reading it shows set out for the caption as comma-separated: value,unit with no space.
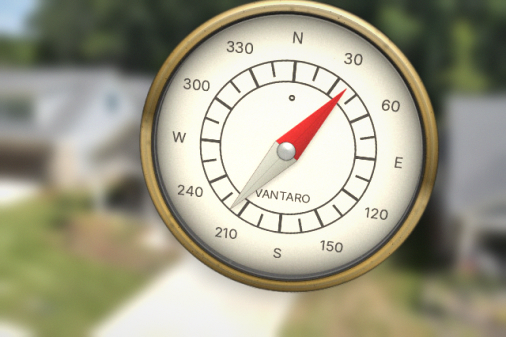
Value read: 37.5,°
